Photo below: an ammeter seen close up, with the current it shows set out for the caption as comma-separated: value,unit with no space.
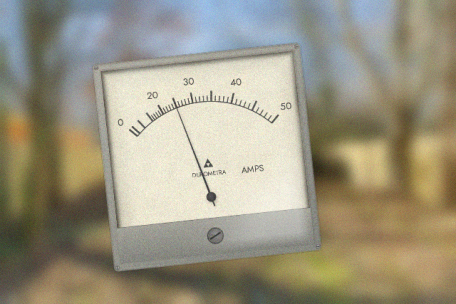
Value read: 25,A
